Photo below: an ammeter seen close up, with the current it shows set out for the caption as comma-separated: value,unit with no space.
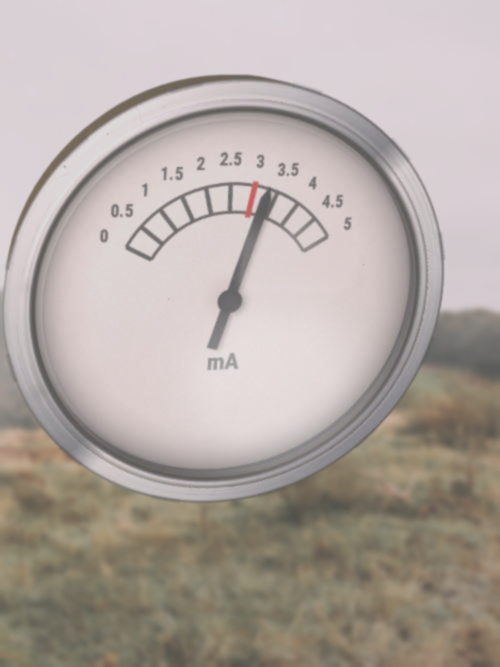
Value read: 3.25,mA
